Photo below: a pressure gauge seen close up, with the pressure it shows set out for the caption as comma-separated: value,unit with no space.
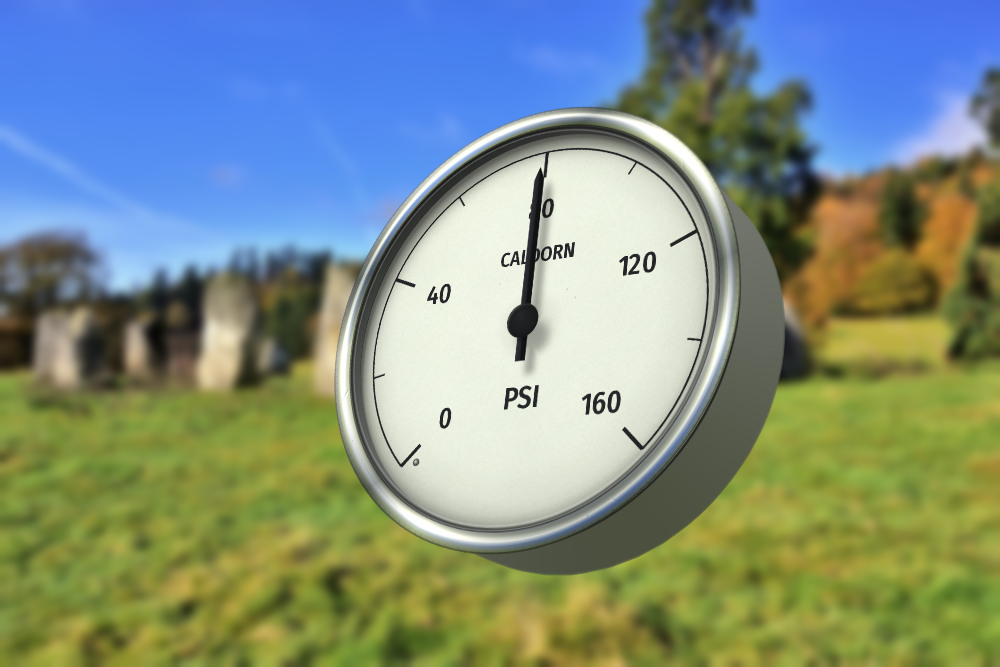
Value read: 80,psi
